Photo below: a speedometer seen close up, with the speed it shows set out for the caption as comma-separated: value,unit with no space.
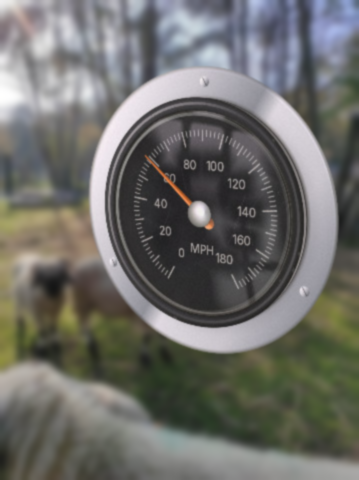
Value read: 60,mph
